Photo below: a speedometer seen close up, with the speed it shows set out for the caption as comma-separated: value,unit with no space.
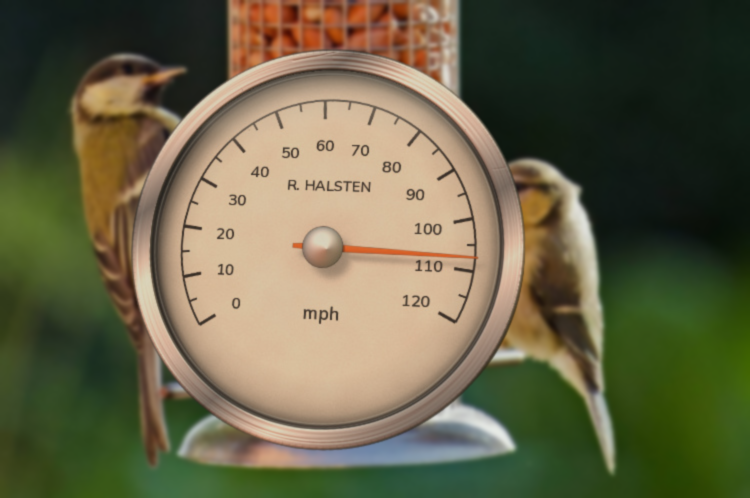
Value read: 107.5,mph
